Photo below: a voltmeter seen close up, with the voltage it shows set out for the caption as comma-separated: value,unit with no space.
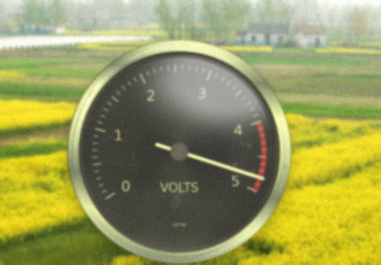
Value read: 4.8,V
